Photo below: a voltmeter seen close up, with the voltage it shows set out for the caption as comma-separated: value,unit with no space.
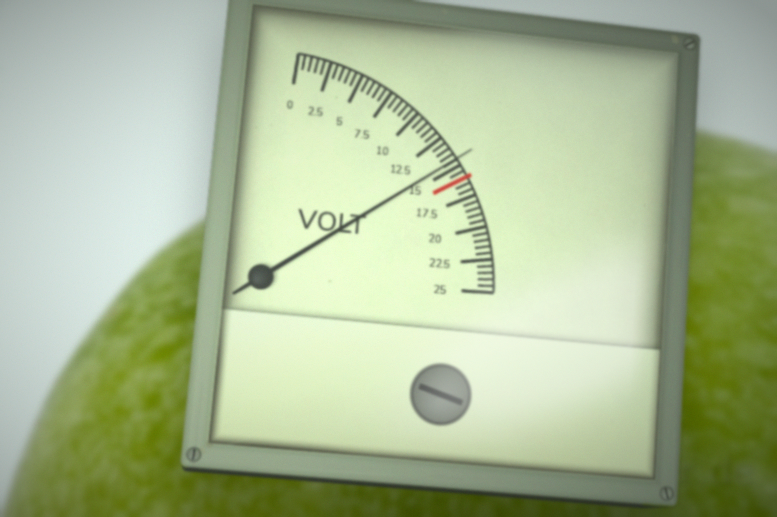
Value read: 14.5,V
